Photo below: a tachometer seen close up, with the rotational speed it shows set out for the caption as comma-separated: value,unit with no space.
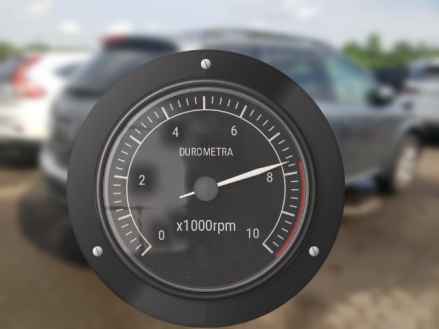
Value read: 7700,rpm
